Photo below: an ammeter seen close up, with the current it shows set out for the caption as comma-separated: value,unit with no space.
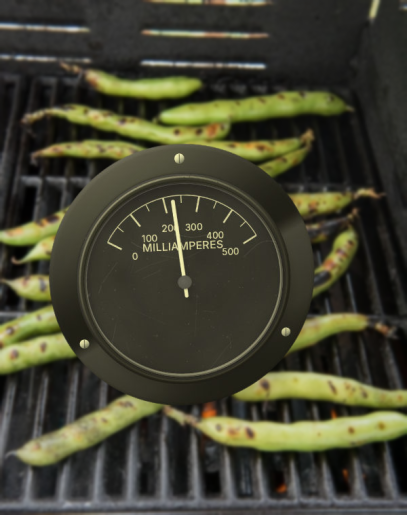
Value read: 225,mA
